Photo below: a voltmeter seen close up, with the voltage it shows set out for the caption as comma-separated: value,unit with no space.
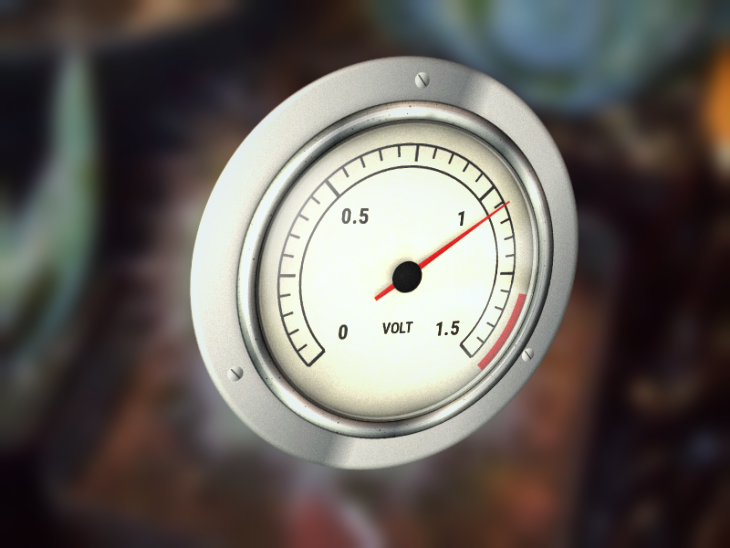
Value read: 1.05,V
